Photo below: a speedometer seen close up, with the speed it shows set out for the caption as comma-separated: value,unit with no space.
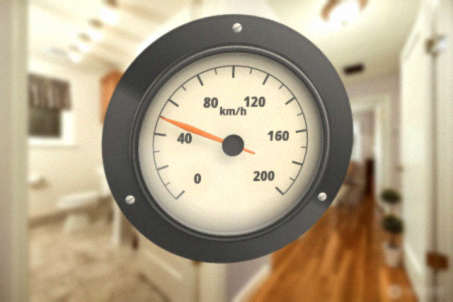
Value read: 50,km/h
